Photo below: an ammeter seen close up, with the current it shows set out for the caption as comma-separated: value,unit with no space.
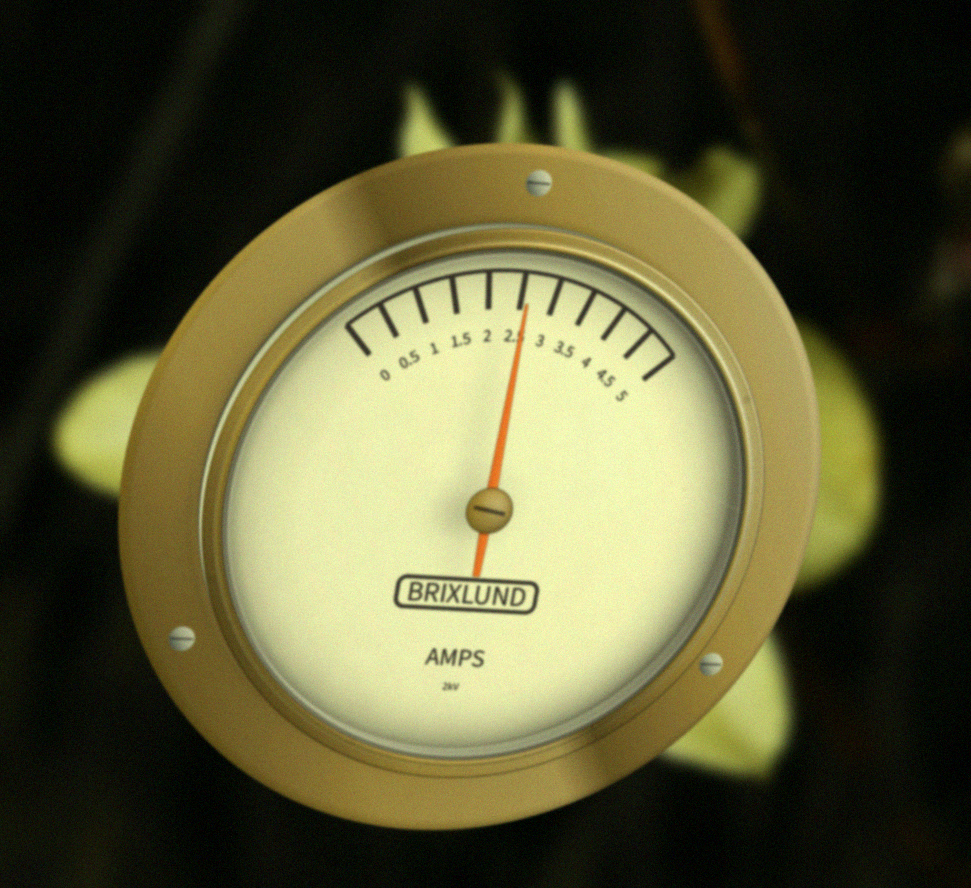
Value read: 2.5,A
